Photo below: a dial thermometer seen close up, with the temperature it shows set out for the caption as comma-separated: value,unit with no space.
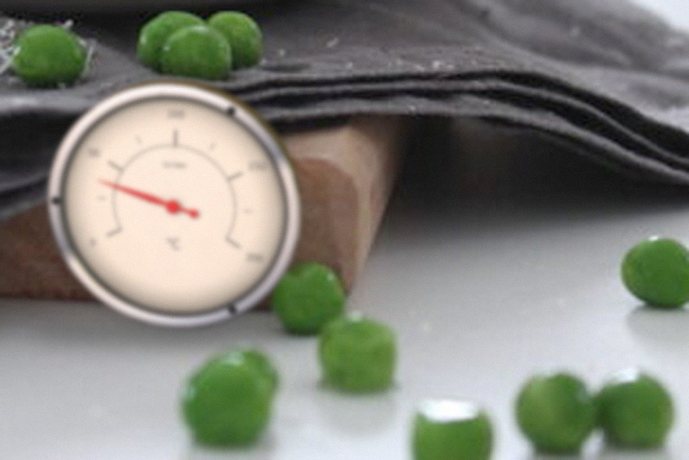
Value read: 37.5,°C
